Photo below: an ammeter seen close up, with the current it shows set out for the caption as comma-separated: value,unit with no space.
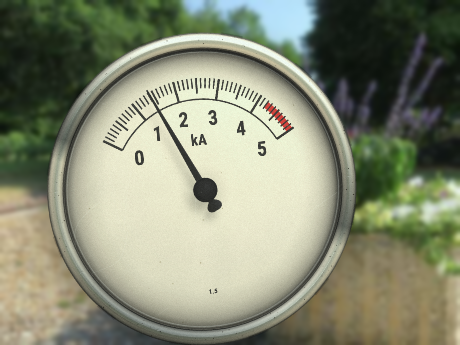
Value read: 1.4,kA
